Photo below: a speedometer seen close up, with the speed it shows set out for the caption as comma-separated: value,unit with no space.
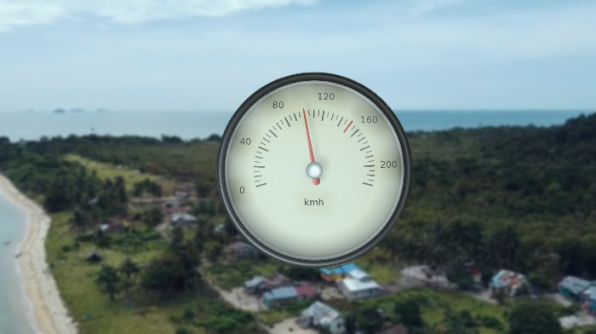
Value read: 100,km/h
